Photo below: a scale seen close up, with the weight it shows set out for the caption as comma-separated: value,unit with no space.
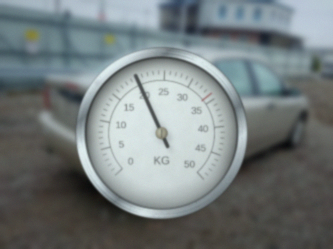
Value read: 20,kg
